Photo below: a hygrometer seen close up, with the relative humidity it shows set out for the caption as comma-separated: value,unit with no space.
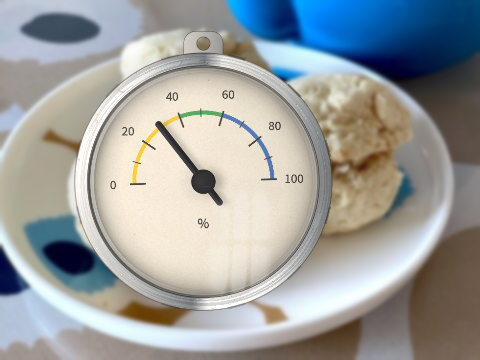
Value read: 30,%
